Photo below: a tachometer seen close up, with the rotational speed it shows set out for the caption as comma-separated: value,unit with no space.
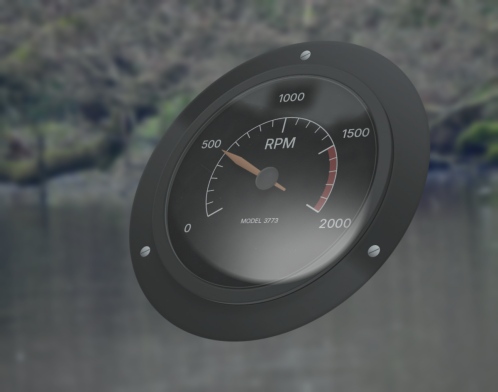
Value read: 500,rpm
